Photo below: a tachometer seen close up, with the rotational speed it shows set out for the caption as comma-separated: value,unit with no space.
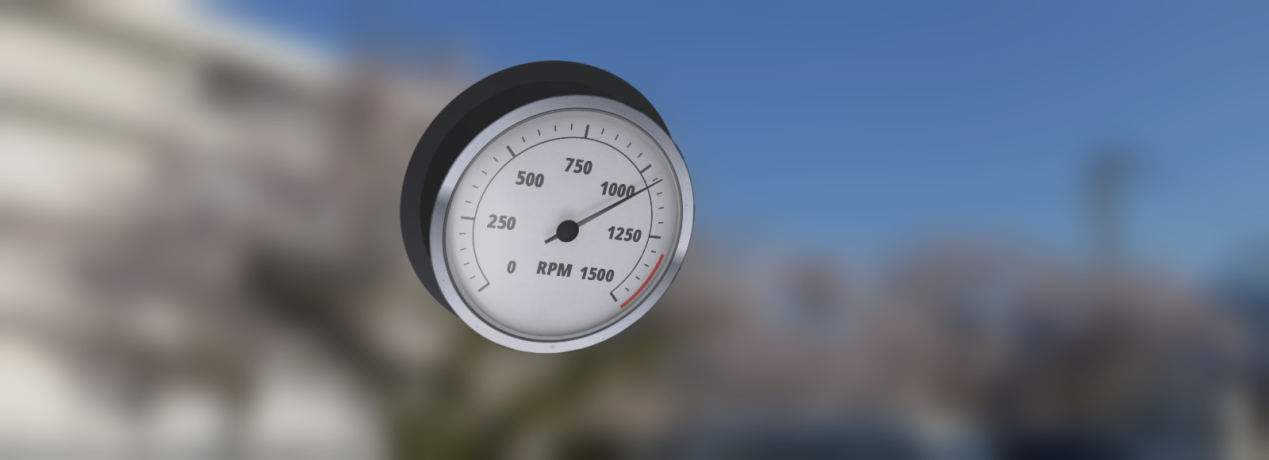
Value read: 1050,rpm
